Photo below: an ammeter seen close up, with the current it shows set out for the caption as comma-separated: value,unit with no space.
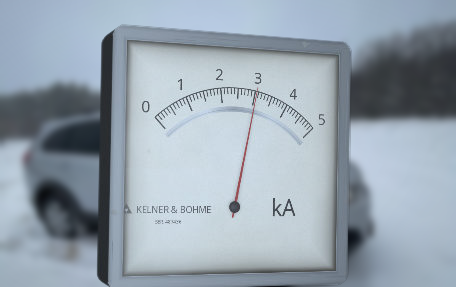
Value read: 3,kA
